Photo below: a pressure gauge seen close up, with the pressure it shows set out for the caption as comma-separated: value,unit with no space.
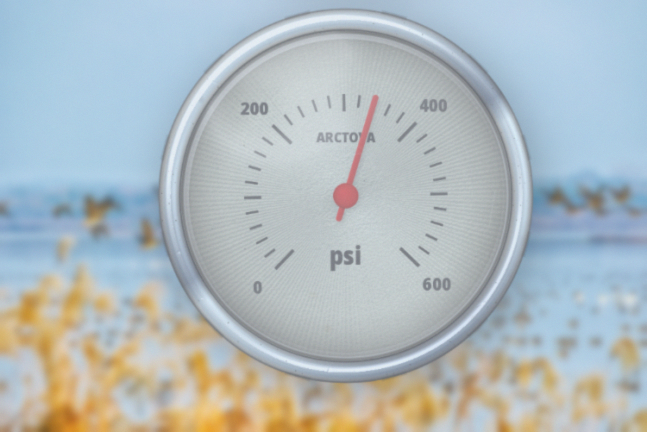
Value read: 340,psi
